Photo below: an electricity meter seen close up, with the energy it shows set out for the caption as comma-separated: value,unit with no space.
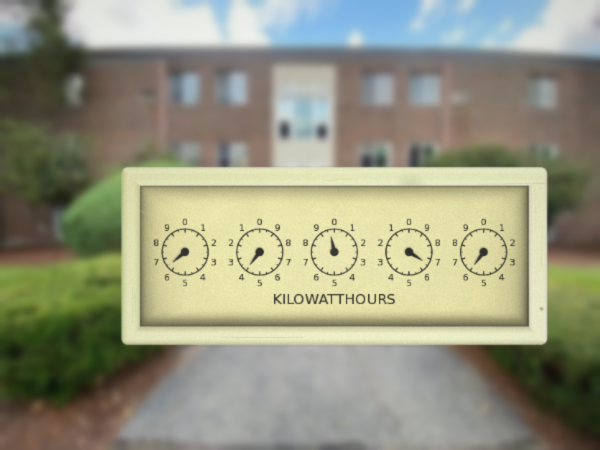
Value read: 63966,kWh
